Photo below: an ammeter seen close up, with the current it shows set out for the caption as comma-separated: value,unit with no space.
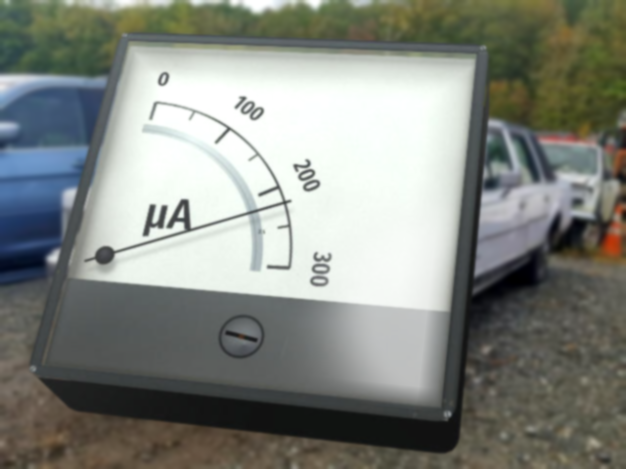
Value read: 225,µA
